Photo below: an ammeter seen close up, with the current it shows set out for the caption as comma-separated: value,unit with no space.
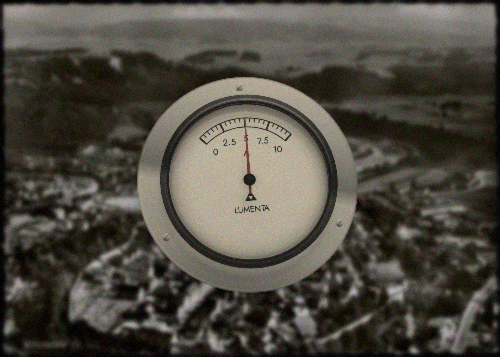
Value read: 5,A
